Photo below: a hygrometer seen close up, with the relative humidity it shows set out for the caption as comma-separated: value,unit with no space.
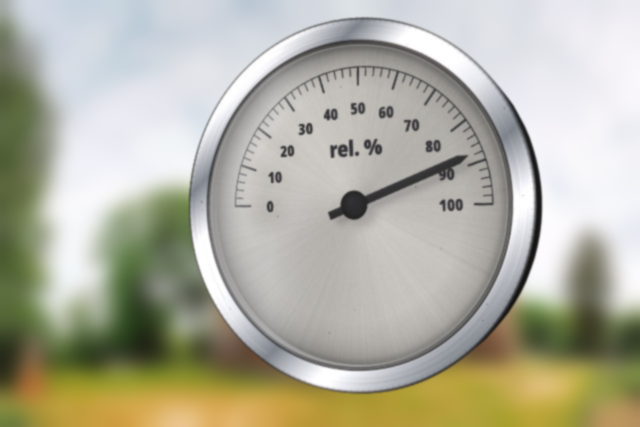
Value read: 88,%
